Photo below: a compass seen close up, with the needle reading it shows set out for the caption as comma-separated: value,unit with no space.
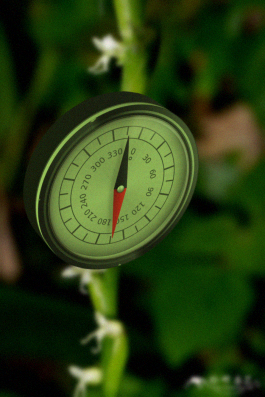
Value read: 165,°
